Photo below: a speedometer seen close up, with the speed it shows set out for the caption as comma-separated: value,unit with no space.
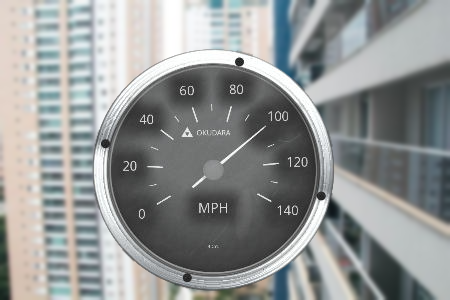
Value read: 100,mph
